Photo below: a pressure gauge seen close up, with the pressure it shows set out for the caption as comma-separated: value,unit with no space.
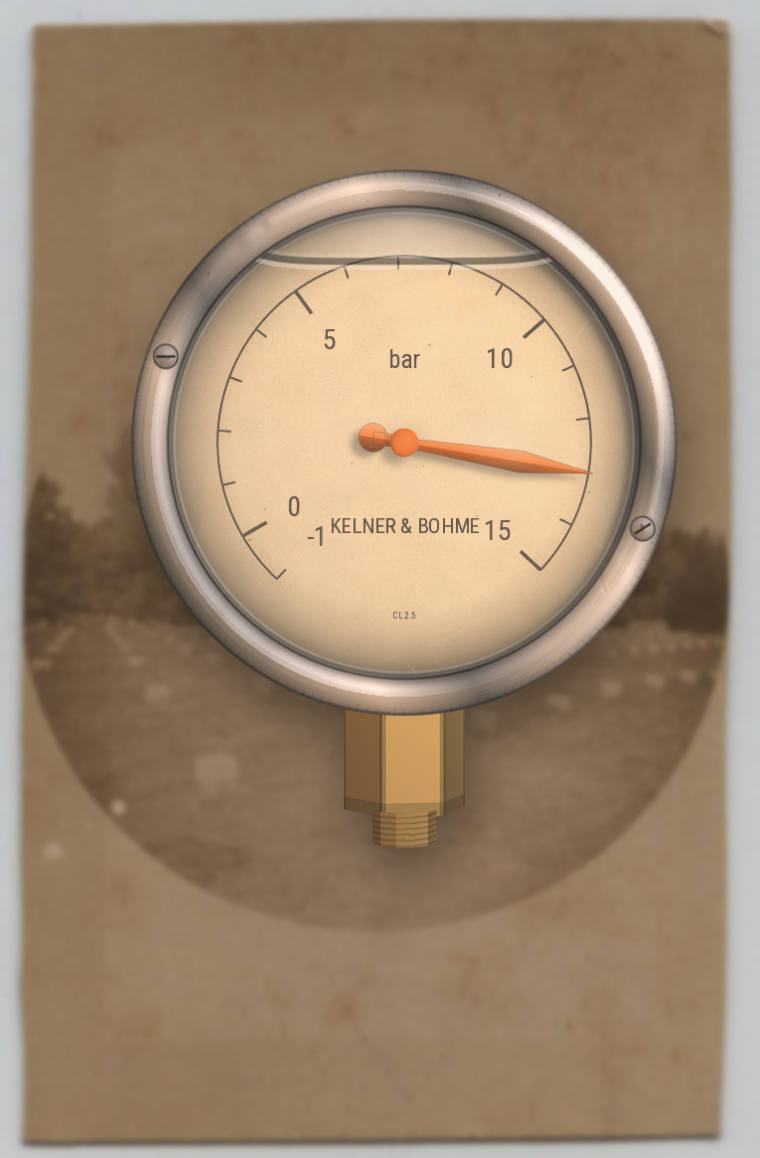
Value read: 13,bar
